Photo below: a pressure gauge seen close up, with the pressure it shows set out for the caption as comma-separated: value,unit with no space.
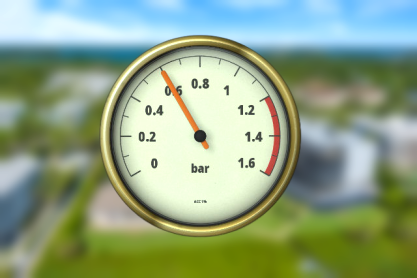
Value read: 0.6,bar
